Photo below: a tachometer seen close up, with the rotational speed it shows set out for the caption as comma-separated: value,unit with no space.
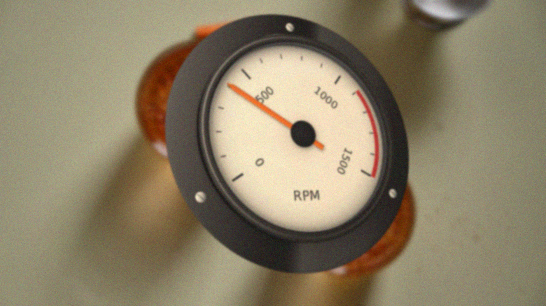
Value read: 400,rpm
